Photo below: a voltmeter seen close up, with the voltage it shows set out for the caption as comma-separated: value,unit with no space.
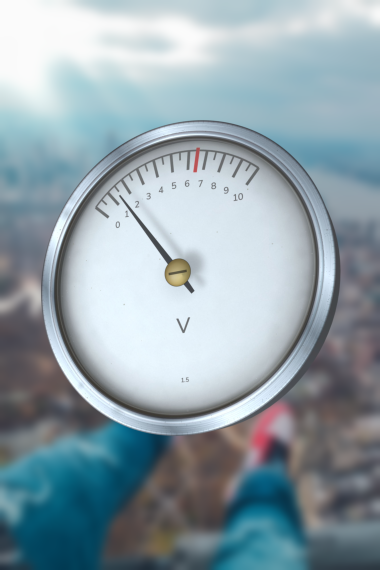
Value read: 1.5,V
